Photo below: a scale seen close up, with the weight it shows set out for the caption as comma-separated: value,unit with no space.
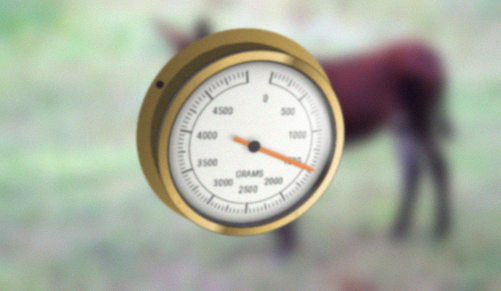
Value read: 1500,g
